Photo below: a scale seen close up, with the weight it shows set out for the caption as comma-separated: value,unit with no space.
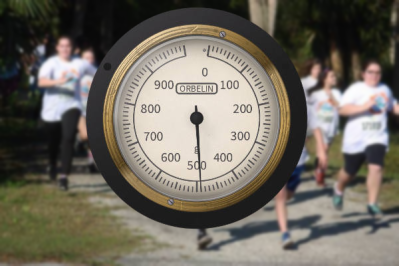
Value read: 490,g
